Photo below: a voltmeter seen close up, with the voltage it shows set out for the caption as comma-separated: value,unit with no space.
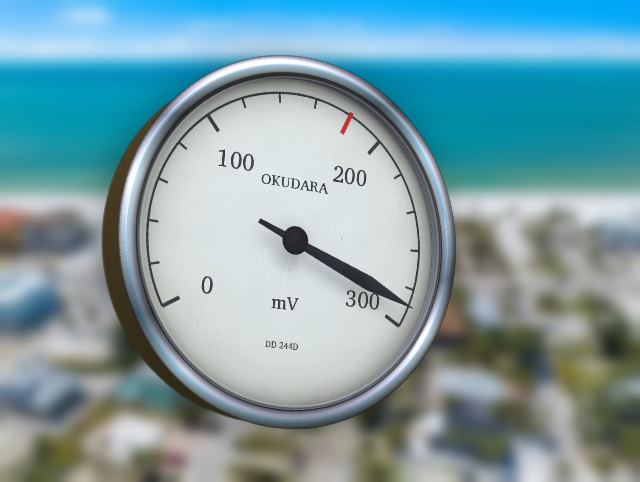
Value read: 290,mV
